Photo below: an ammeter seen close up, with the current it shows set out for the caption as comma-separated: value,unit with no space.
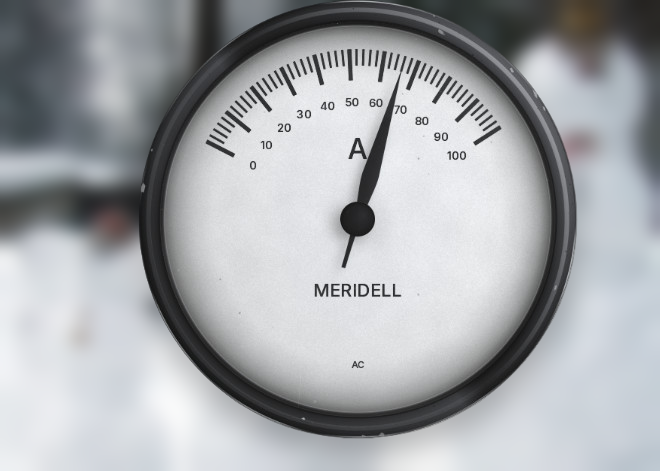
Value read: 66,A
